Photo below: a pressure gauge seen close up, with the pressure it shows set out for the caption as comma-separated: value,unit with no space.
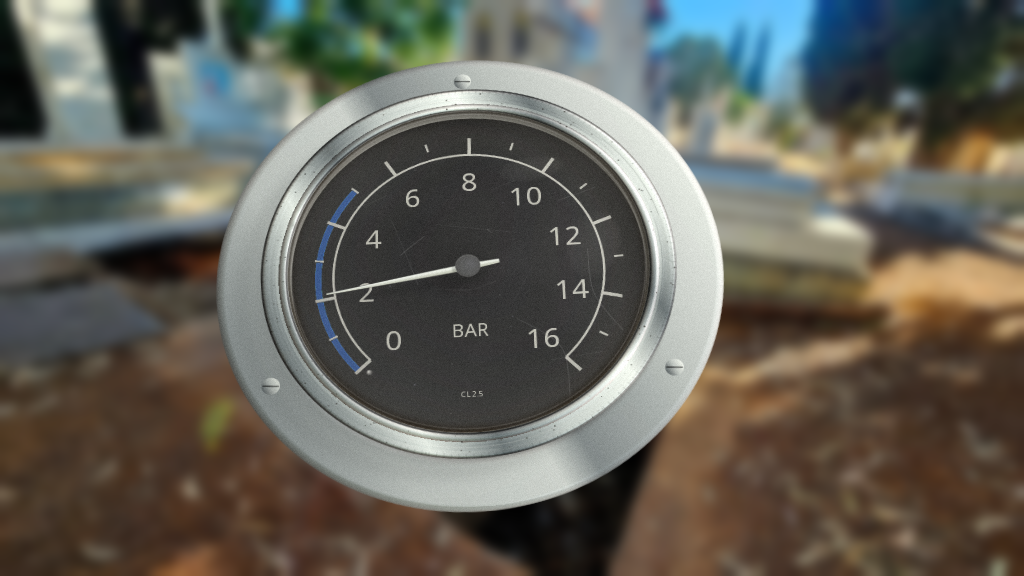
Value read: 2,bar
